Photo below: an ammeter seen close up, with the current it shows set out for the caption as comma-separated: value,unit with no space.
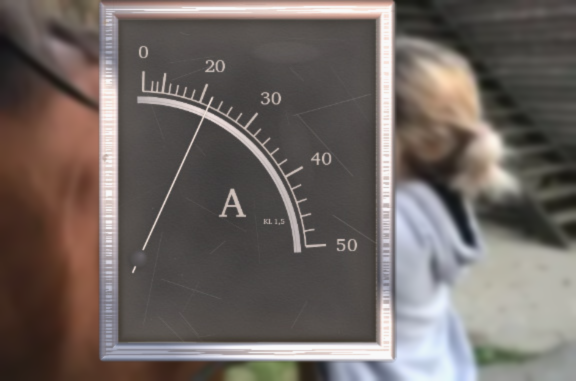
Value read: 22,A
